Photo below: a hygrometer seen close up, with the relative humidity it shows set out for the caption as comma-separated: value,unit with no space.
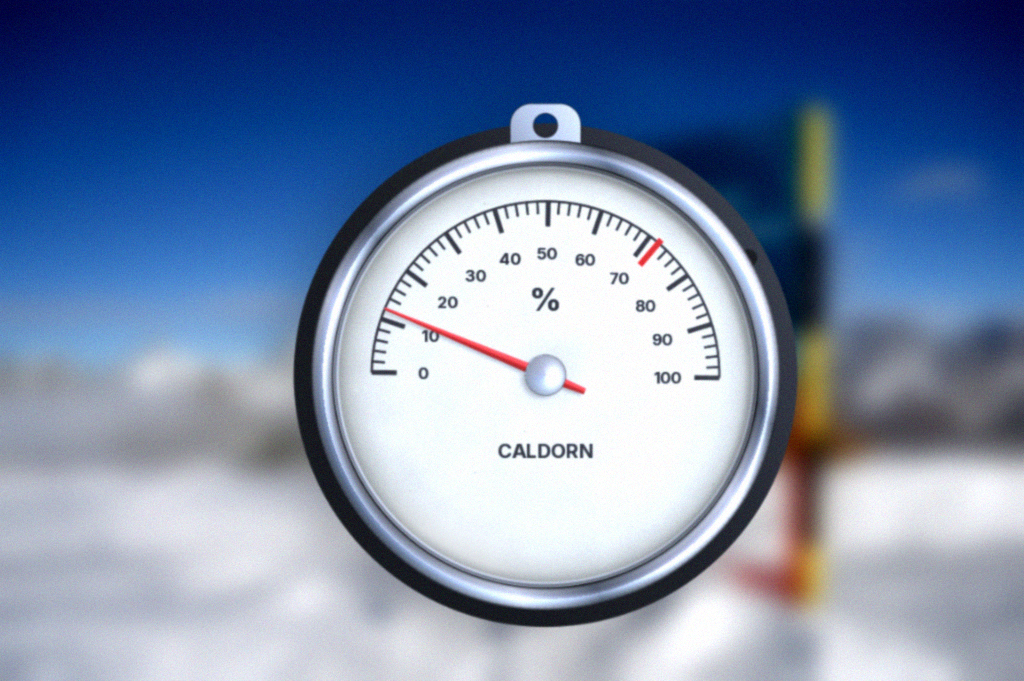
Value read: 12,%
